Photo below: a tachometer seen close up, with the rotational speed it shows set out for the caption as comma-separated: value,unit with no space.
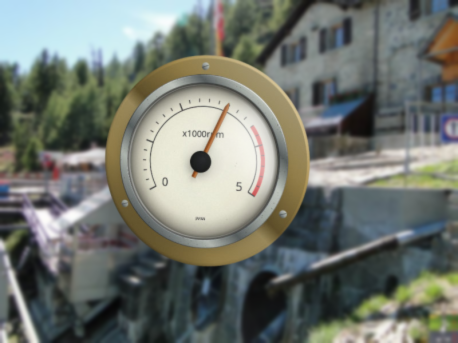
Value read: 3000,rpm
